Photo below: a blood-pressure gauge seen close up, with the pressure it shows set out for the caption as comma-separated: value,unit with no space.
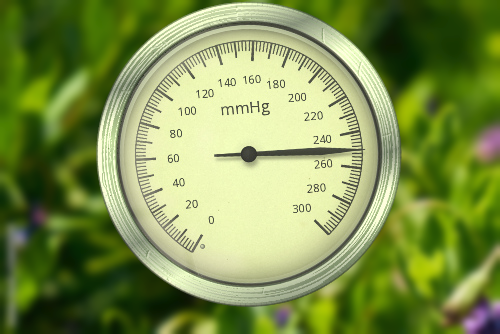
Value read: 250,mmHg
